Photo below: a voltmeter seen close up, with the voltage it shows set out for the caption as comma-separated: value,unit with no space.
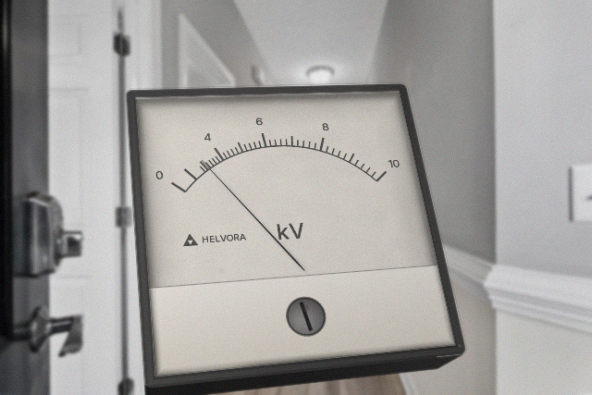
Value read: 3,kV
